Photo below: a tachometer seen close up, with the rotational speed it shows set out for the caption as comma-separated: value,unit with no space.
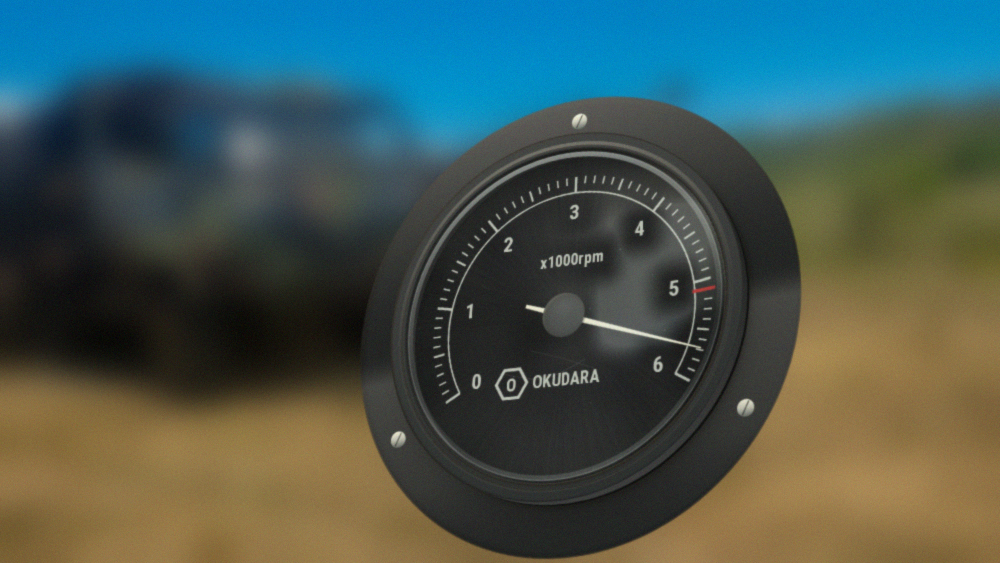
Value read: 5700,rpm
